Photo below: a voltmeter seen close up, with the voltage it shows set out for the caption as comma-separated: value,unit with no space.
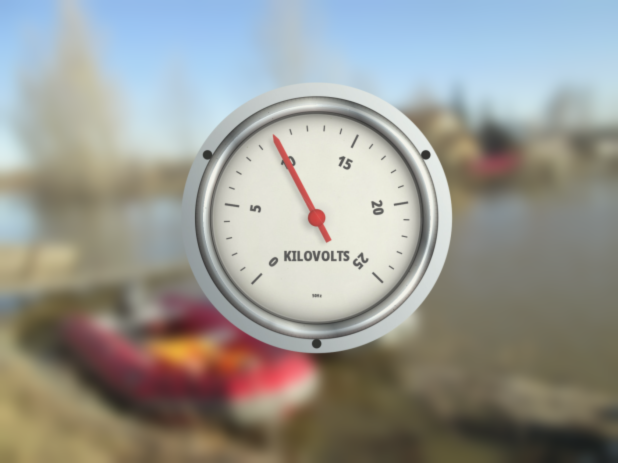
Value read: 10,kV
